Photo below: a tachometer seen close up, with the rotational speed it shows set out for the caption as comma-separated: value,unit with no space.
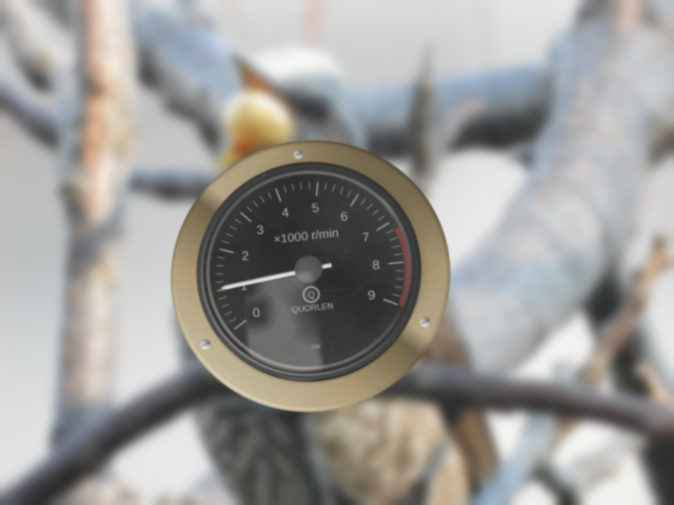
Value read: 1000,rpm
